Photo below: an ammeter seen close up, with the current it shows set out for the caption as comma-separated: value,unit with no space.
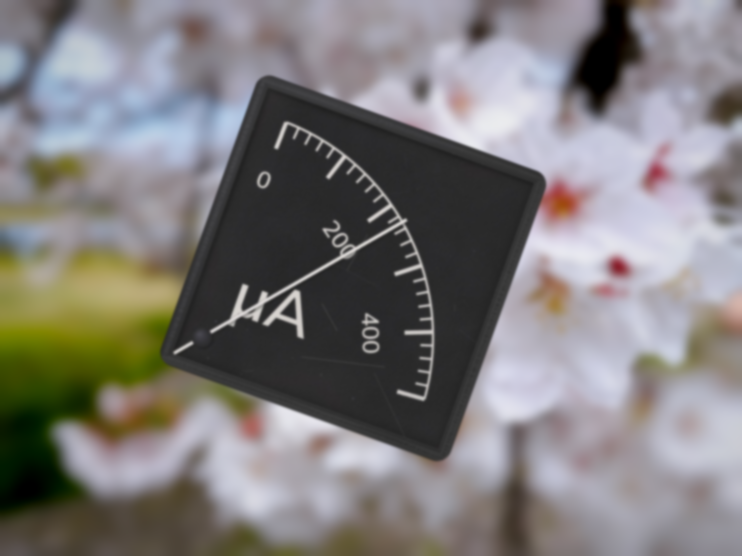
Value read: 230,µA
